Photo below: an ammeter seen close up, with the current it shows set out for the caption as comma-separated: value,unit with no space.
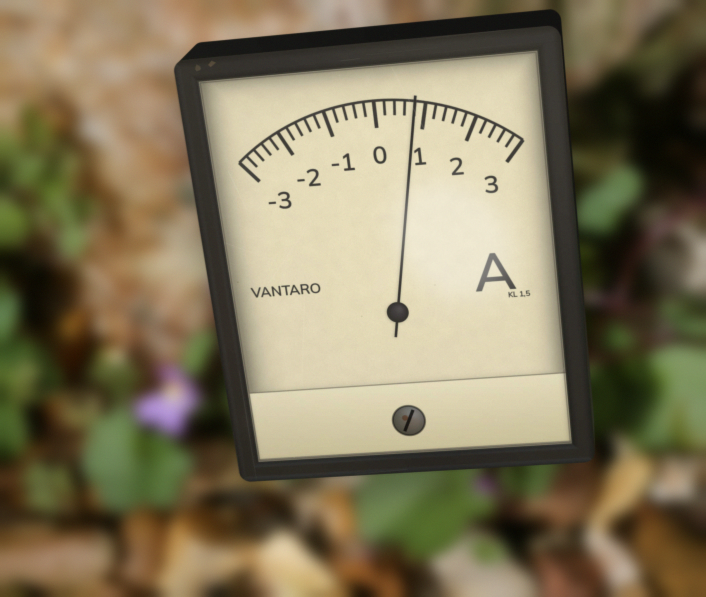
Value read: 0.8,A
